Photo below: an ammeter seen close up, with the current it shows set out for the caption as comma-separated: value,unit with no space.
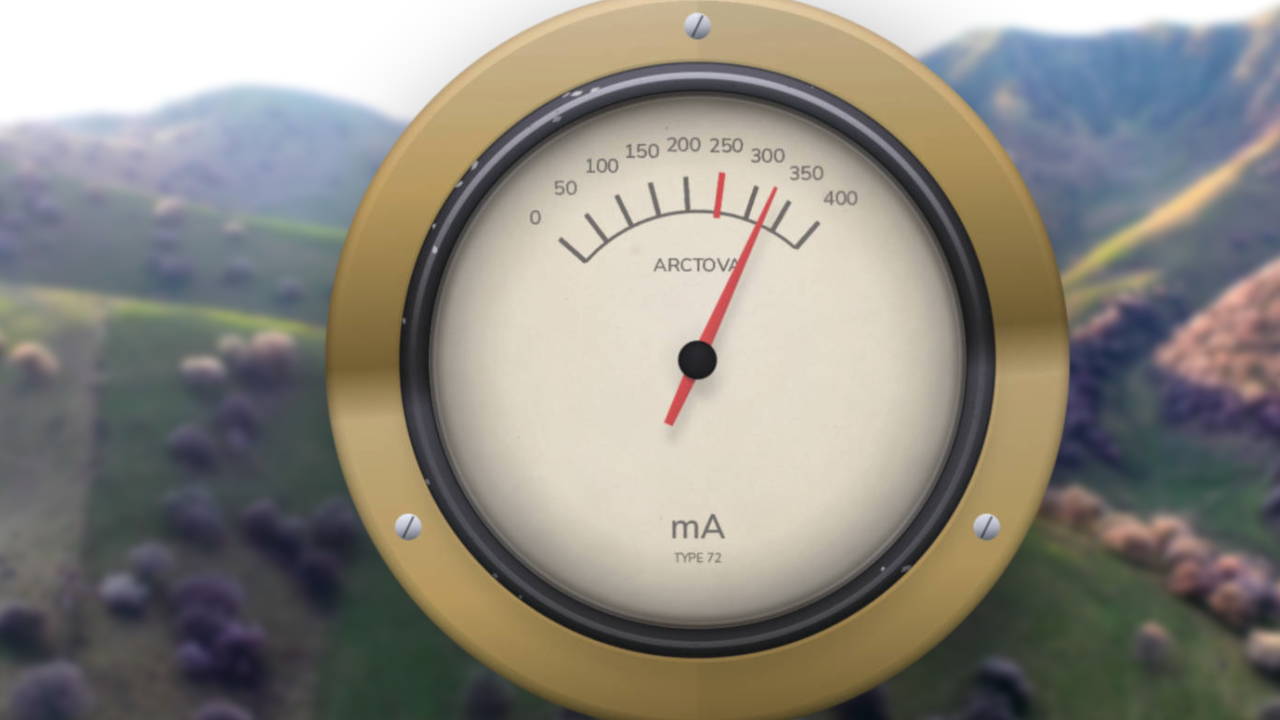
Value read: 325,mA
